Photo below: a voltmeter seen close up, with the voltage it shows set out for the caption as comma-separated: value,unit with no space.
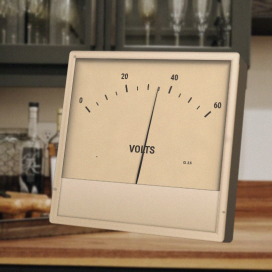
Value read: 35,V
